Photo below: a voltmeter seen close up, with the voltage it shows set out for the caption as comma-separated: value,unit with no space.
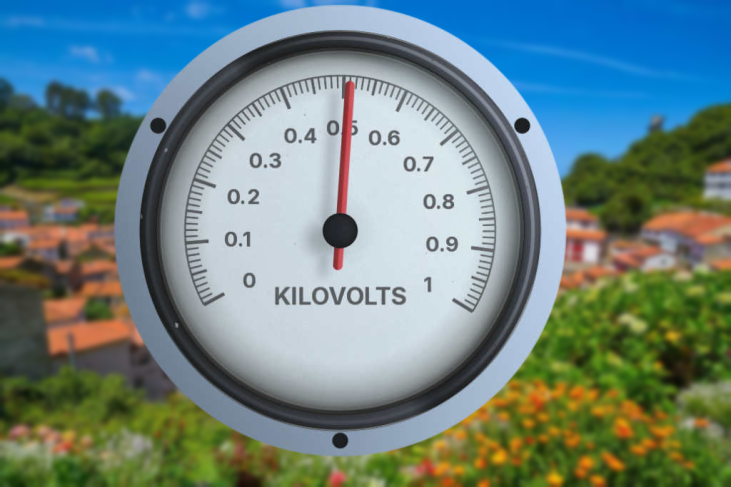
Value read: 0.51,kV
